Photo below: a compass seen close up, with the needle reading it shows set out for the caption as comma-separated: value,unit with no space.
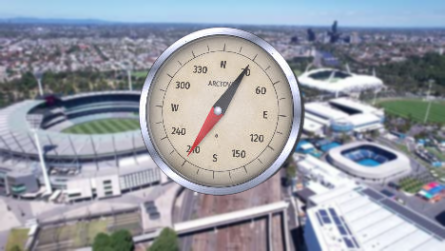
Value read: 210,°
